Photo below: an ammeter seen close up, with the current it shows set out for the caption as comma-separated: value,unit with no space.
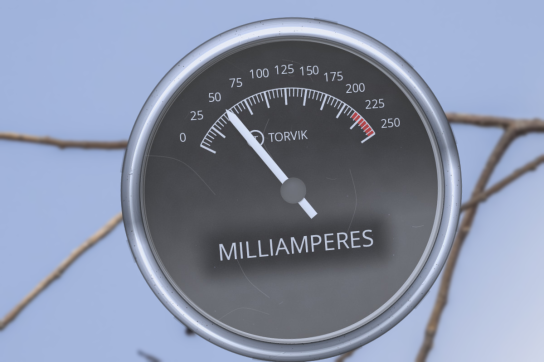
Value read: 50,mA
